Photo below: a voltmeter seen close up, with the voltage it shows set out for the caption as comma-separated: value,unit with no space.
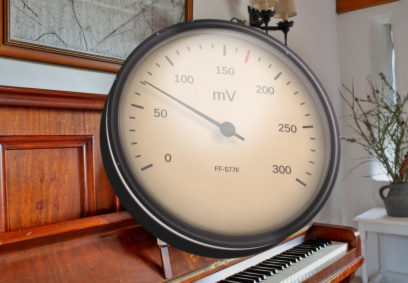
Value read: 70,mV
